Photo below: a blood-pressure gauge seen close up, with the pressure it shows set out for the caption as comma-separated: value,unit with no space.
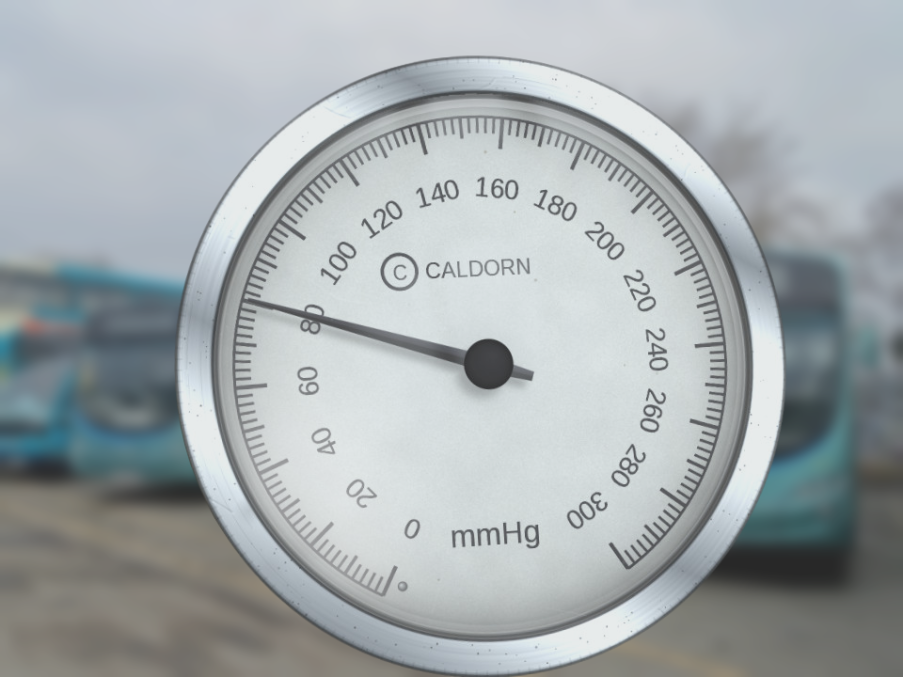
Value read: 80,mmHg
